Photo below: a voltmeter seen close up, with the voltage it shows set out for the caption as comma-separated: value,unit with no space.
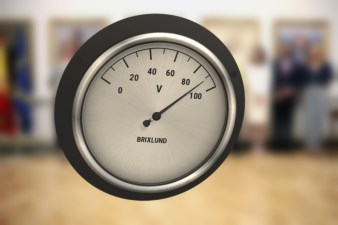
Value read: 90,V
